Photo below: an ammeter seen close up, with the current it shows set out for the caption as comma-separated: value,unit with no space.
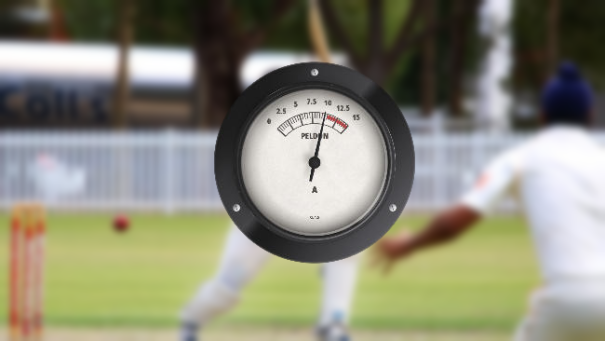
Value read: 10,A
